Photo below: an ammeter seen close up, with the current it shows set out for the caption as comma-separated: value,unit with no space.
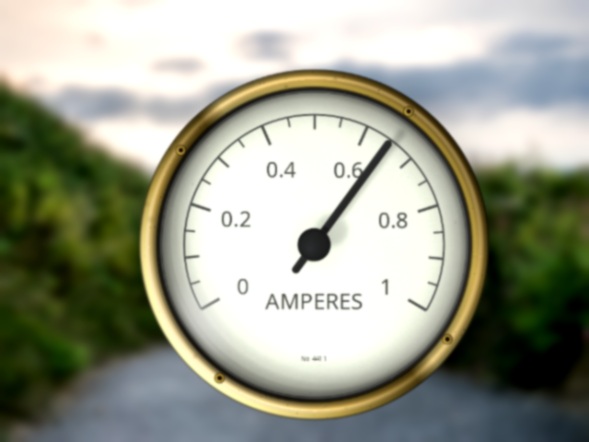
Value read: 0.65,A
